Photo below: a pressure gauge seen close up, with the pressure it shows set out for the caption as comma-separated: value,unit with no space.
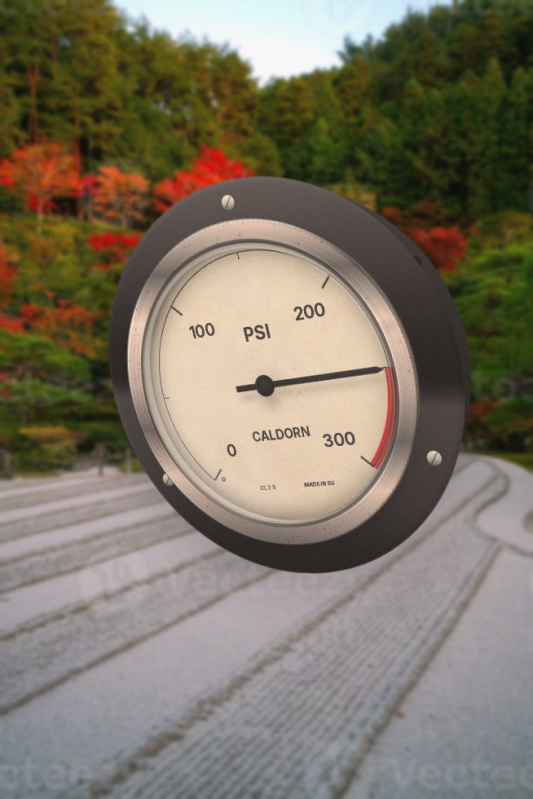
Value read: 250,psi
